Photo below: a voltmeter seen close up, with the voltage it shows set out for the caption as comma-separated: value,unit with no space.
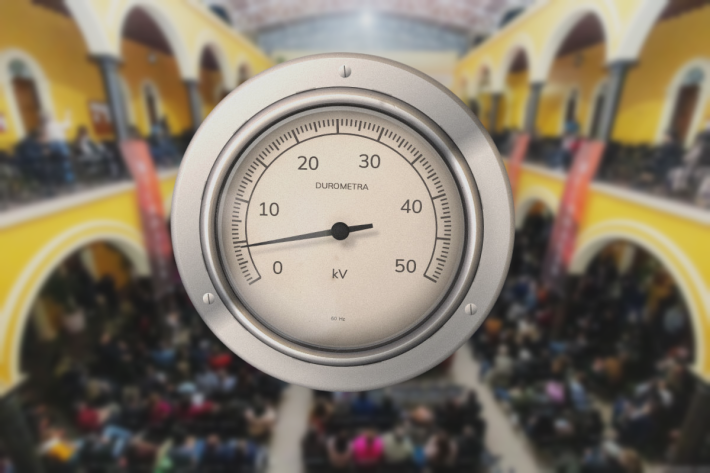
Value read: 4.5,kV
